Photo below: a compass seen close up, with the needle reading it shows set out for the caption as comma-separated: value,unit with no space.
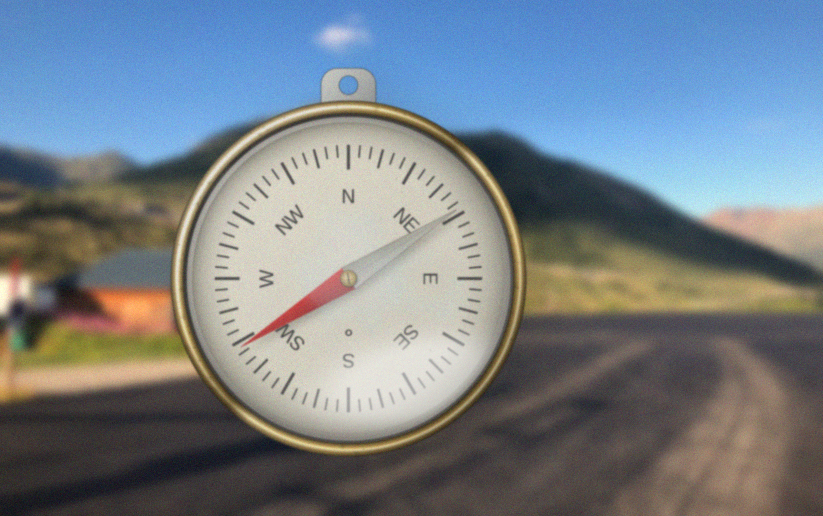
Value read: 237.5,°
